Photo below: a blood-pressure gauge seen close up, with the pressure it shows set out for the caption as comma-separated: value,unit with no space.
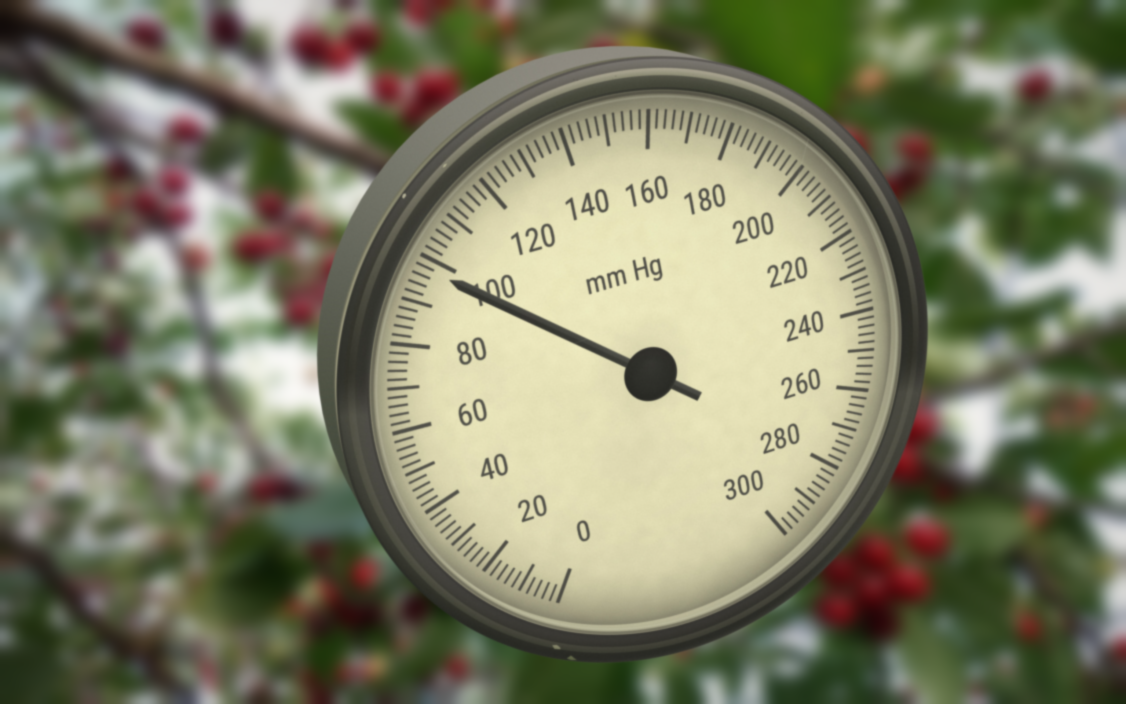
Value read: 98,mmHg
